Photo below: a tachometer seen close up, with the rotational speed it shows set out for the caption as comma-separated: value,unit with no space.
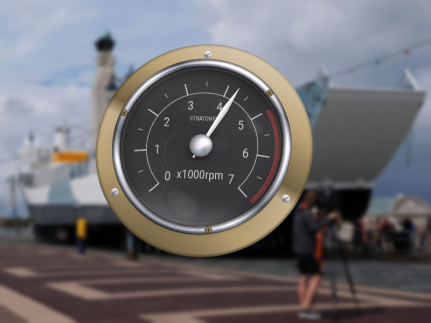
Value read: 4250,rpm
